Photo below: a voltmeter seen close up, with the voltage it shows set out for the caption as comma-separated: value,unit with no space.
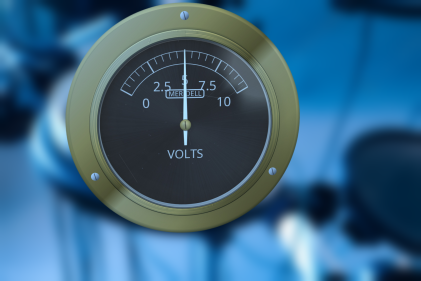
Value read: 5,V
